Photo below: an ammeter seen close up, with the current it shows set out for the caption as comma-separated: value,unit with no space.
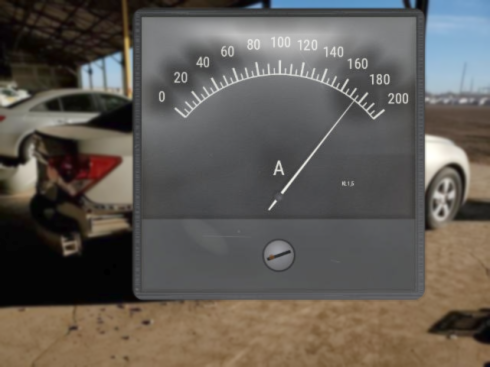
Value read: 175,A
